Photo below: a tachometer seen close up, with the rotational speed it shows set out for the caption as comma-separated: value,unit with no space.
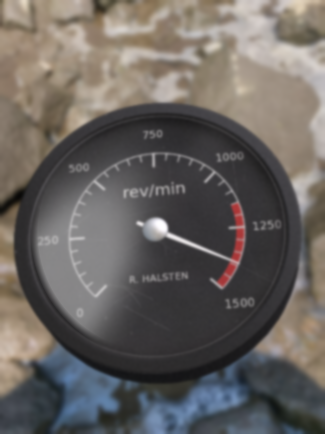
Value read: 1400,rpm
